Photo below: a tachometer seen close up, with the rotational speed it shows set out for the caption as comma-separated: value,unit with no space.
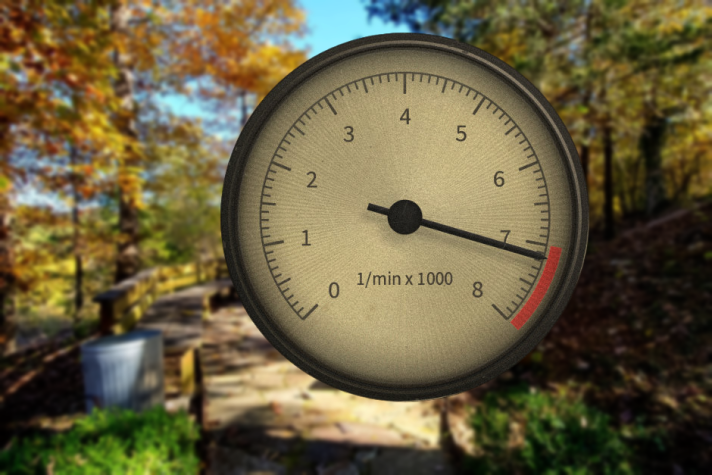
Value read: 7150,rpm
